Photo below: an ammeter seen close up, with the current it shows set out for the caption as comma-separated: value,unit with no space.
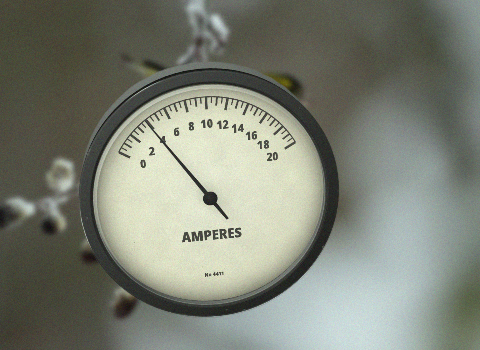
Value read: 4,A
